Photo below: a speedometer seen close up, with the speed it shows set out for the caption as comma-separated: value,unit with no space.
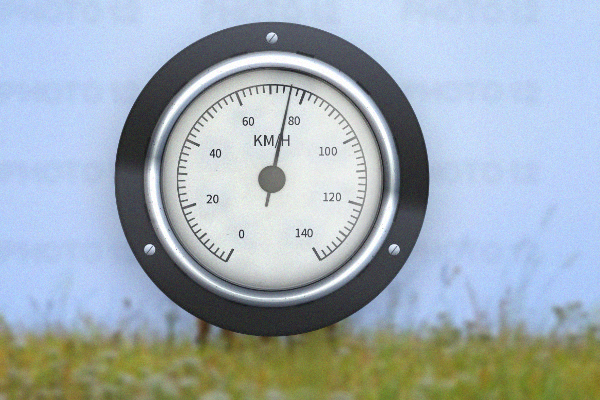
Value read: 76,km/h
